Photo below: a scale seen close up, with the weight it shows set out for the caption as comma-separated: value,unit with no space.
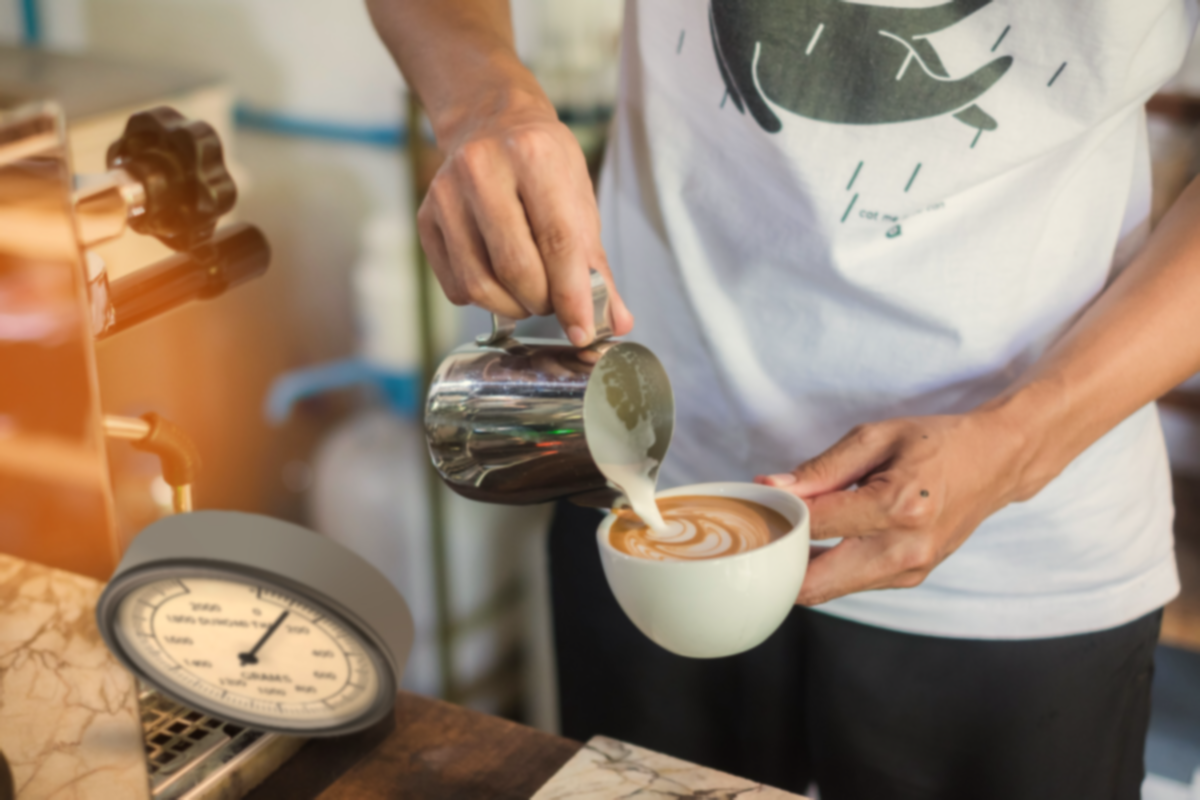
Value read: 100,g
